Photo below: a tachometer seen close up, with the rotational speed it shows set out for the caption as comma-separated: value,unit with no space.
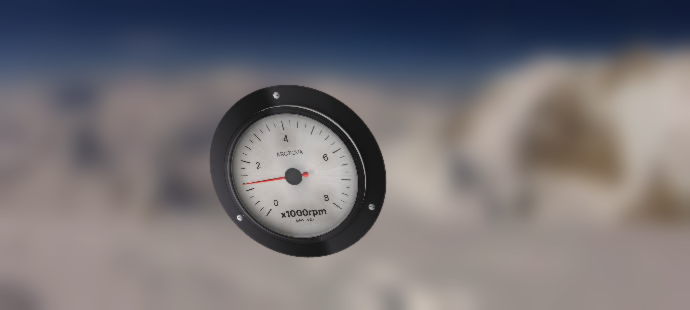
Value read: 1250,rpm
